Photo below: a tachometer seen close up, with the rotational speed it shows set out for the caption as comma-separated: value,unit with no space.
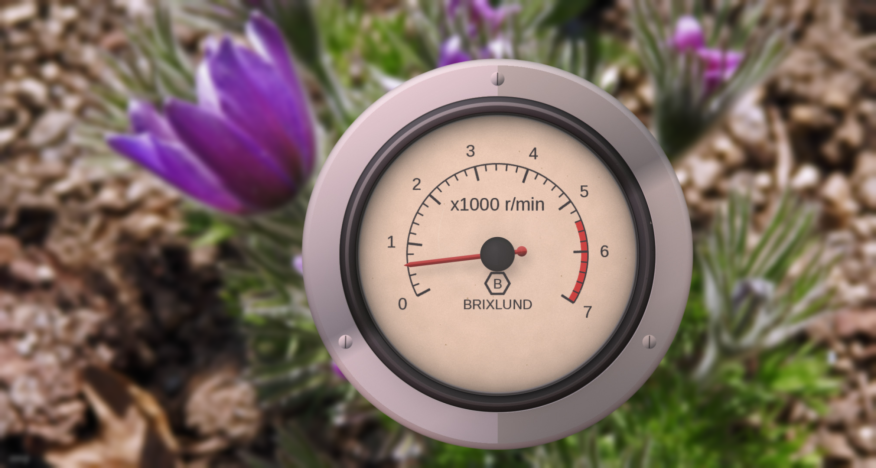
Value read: 600,rpm
